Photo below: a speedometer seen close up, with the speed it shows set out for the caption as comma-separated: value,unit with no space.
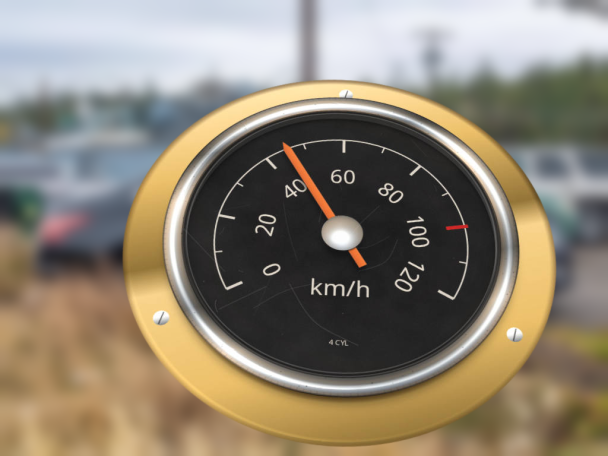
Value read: 45,km/h
